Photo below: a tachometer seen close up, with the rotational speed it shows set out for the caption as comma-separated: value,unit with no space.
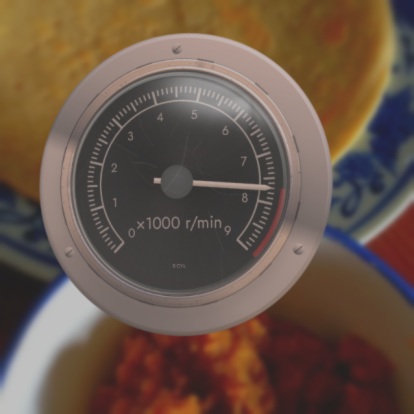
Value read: 7700,rpm
